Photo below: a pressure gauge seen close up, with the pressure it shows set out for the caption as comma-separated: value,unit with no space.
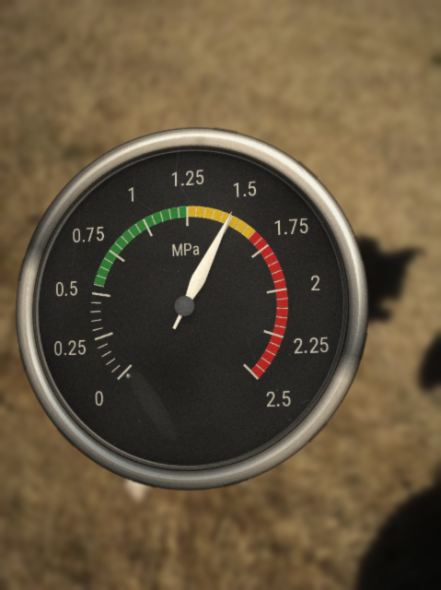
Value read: 1.5,MPa
